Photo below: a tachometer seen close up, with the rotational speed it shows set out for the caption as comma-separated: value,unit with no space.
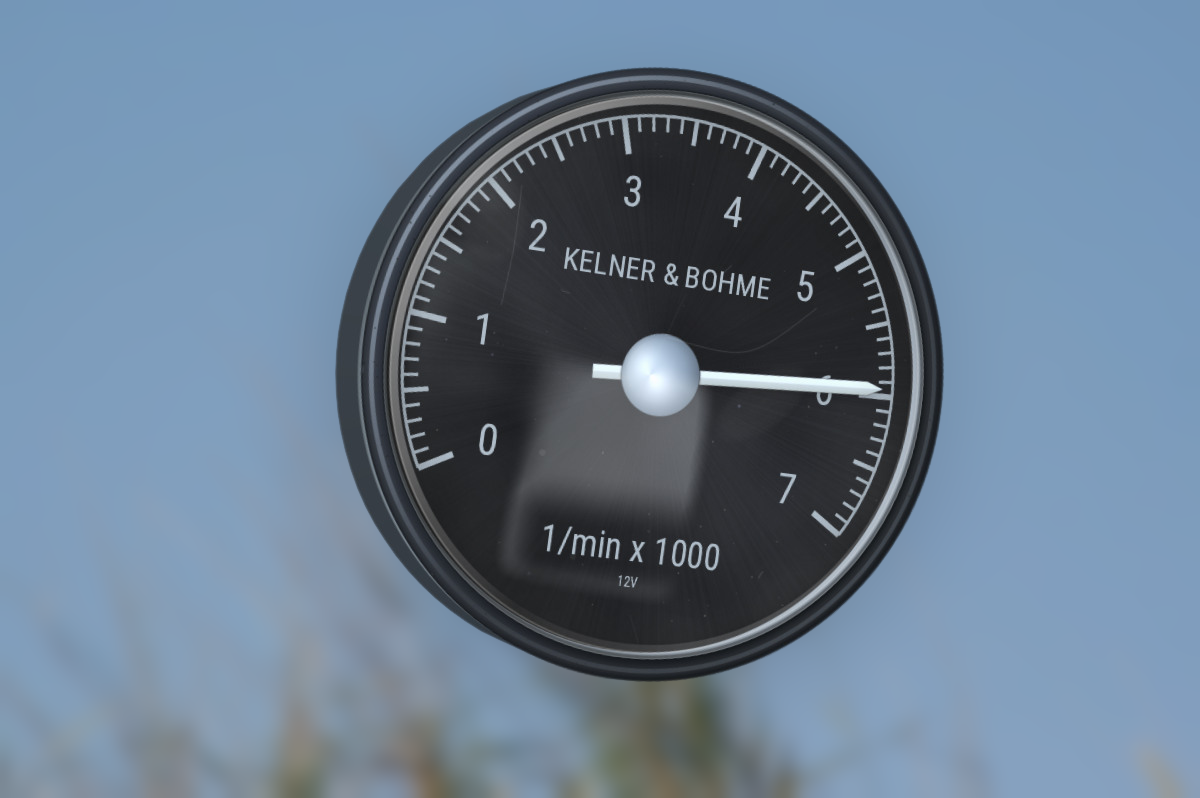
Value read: 5950,rpm
